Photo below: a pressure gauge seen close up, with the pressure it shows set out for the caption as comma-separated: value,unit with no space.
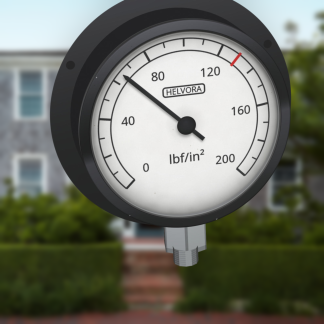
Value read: 65,psi
